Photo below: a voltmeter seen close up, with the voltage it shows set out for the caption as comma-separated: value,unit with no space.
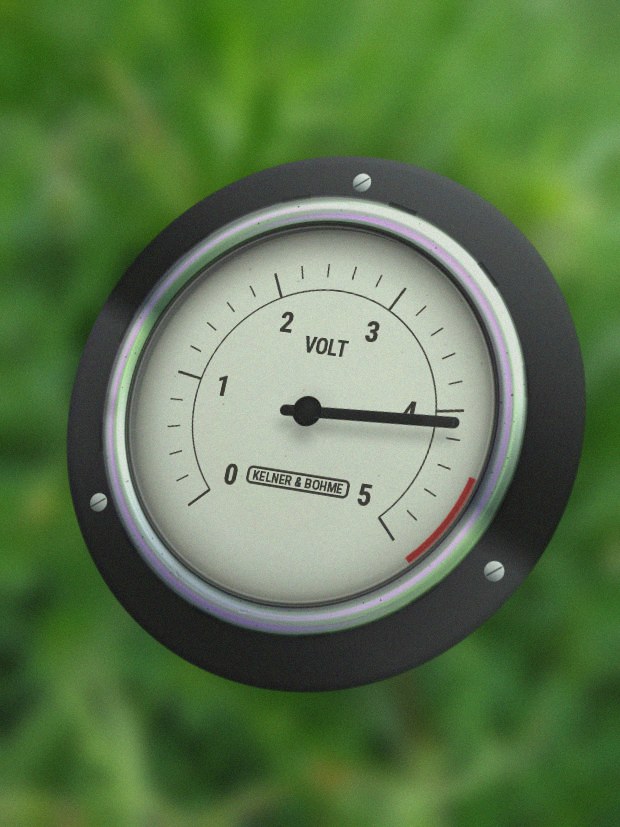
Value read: 4.1,V
